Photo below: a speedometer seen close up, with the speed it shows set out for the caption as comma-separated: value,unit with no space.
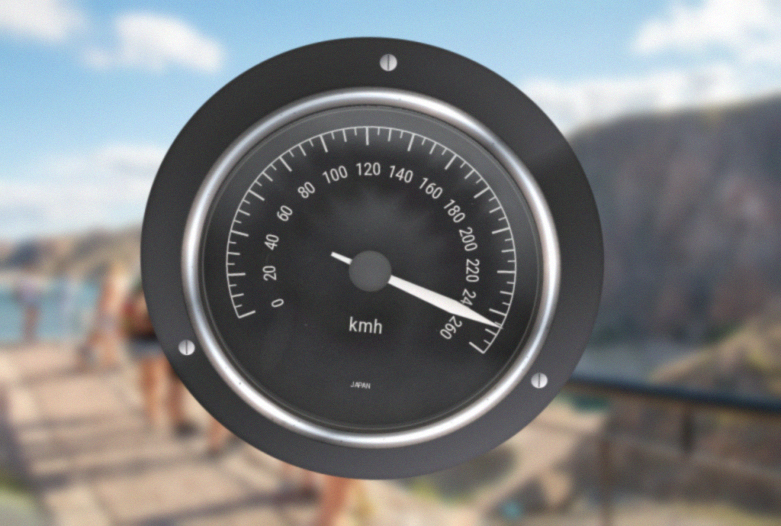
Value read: 245,km/h
